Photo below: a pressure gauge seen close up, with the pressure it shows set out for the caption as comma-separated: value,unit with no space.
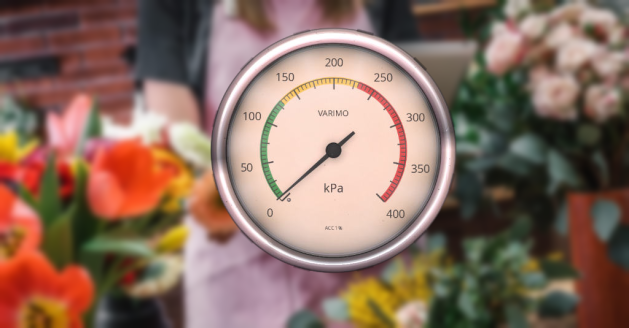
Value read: 5,kPa
